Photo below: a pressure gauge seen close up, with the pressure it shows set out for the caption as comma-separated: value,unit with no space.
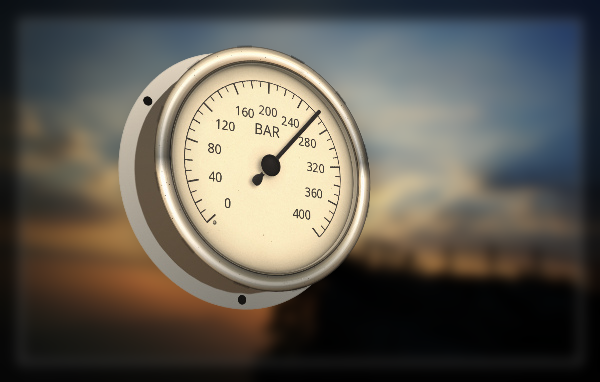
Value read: 260,bar
